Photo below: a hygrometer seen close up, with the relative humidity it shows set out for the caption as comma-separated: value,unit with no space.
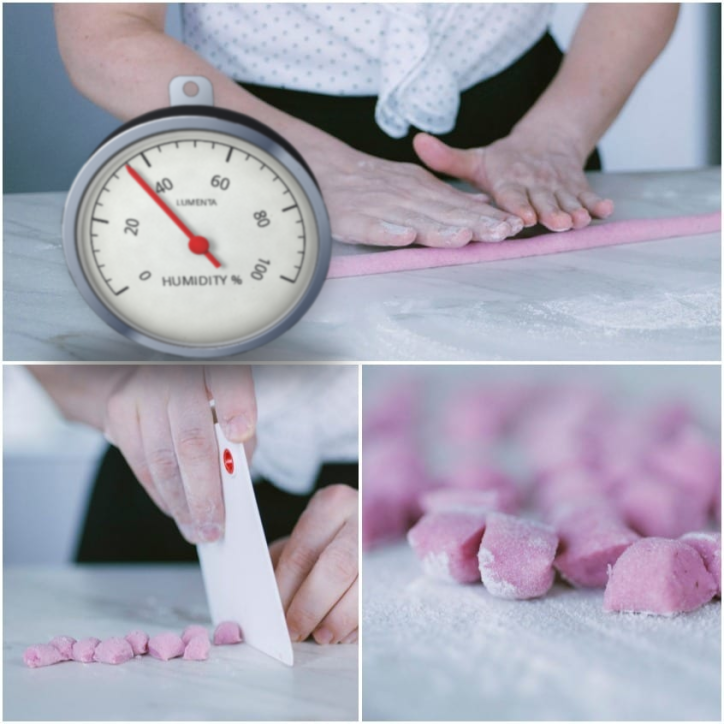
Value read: 36,%
